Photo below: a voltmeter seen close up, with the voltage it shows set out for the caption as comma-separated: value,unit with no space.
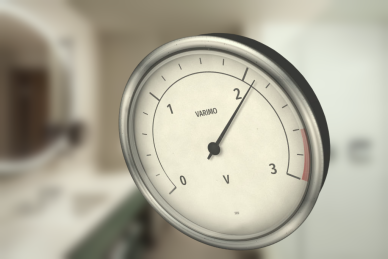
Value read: 2.1,V
